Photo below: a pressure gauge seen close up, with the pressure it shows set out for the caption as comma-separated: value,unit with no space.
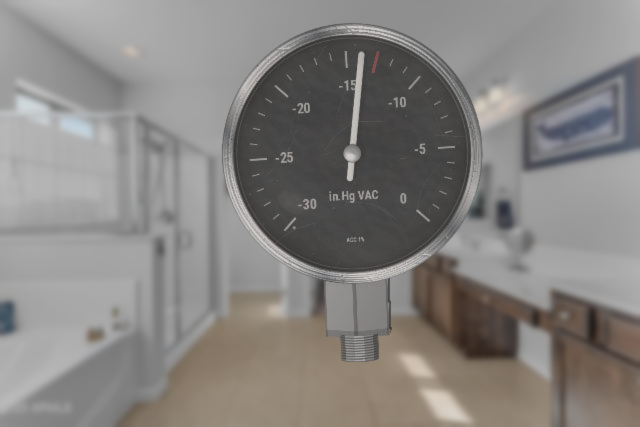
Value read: -14,inHg
